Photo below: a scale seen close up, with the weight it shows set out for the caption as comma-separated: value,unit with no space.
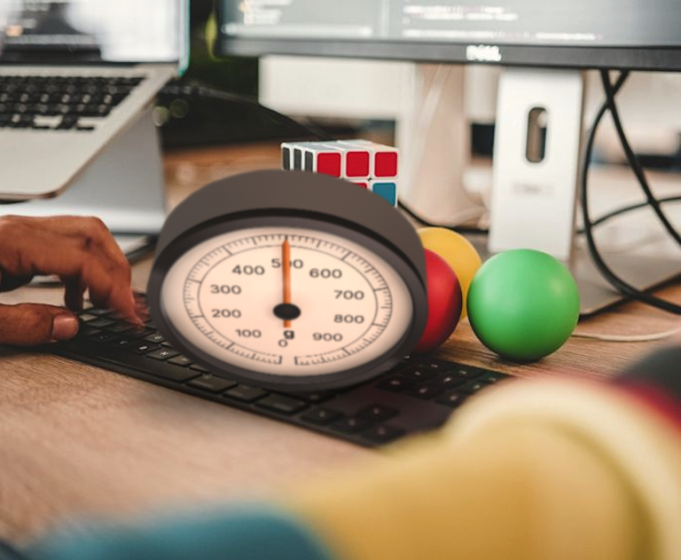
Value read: 500,g
